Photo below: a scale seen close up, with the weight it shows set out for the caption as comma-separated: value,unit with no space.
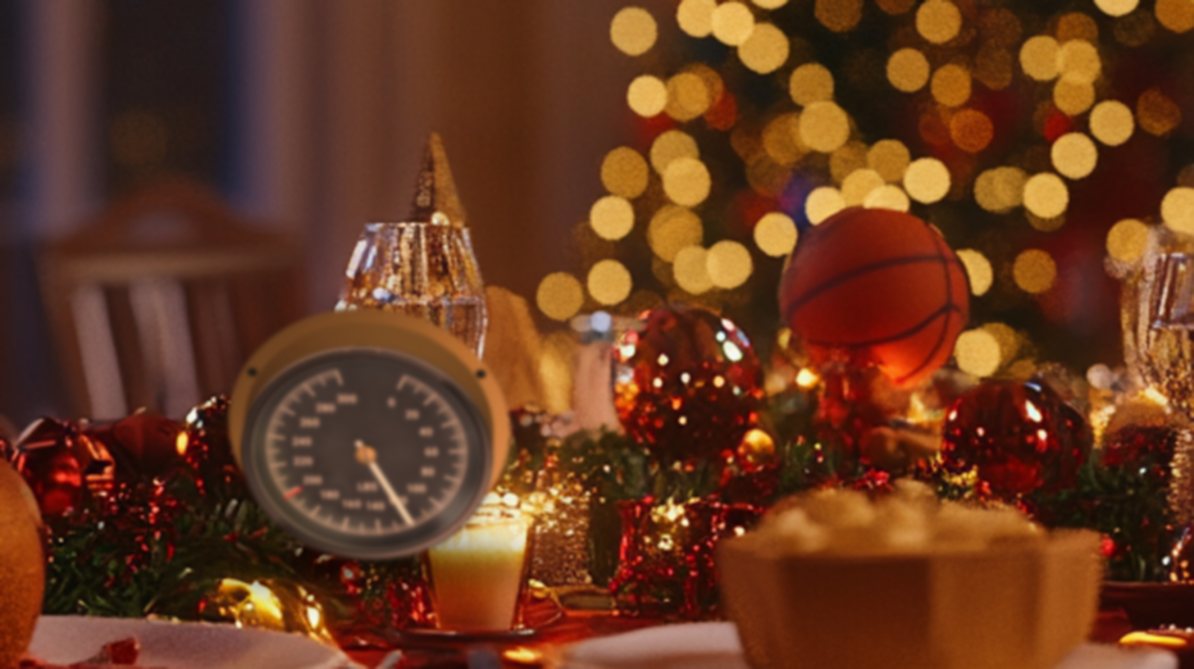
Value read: 120,lb
